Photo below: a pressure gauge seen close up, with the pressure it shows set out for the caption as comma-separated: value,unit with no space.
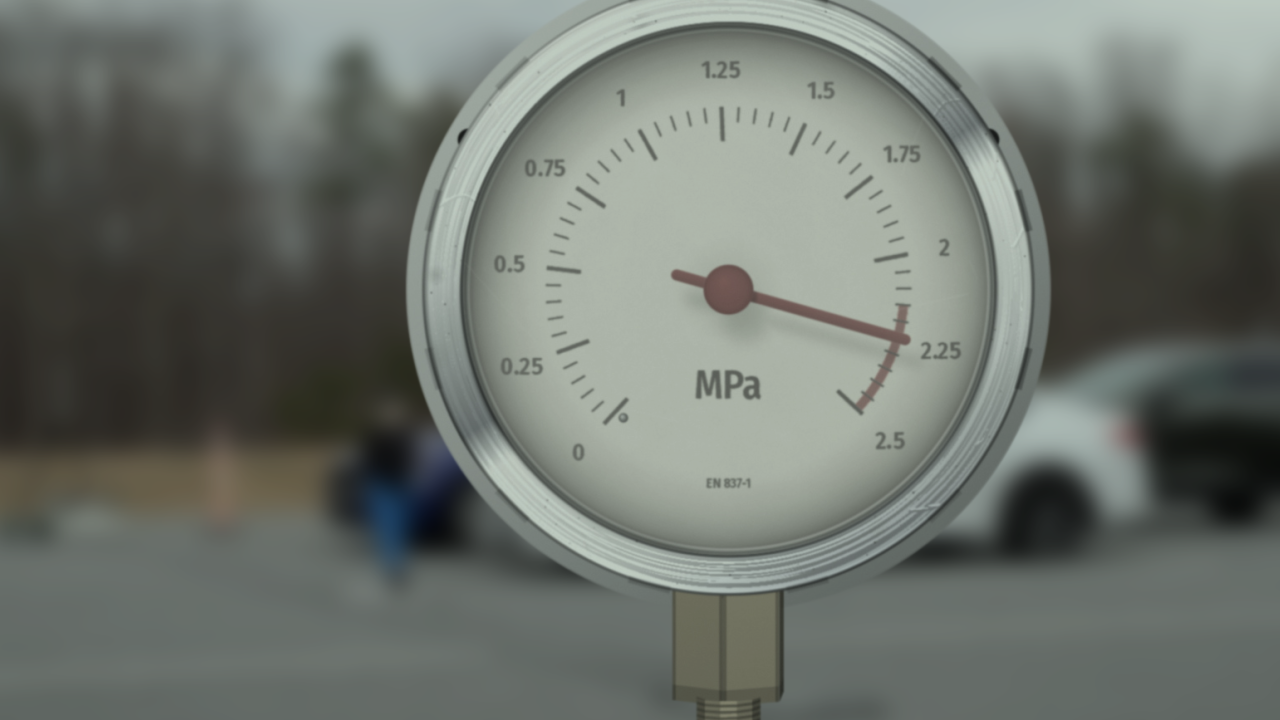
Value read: 2.25,MPa
